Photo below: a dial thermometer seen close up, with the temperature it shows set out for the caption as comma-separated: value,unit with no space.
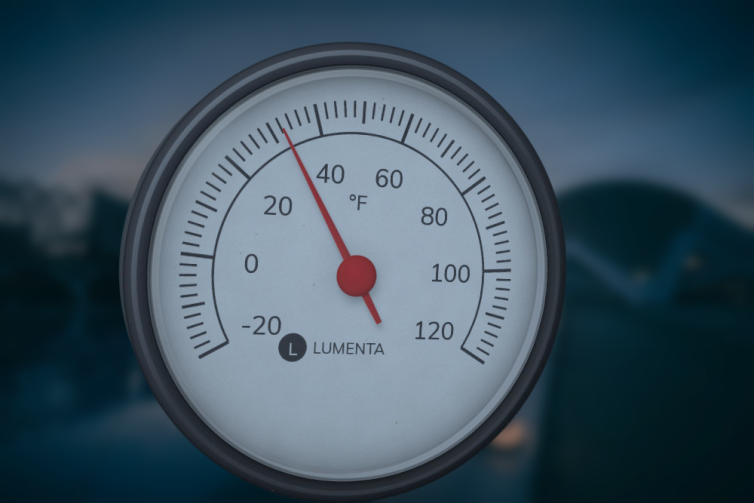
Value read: 32,°F
